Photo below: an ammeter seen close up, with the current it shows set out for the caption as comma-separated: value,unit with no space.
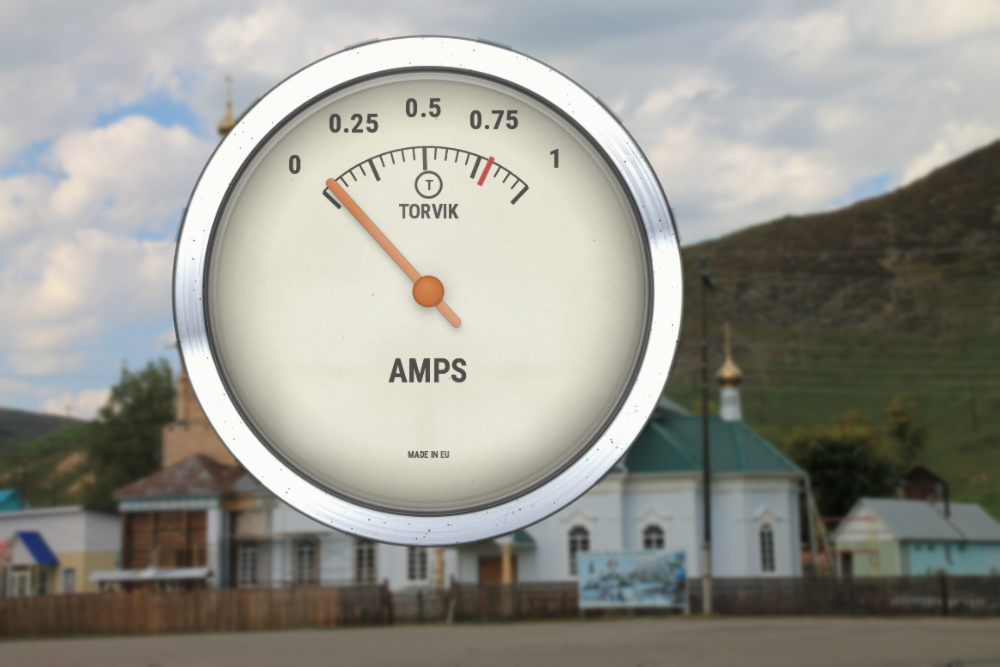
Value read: 0.05,A
